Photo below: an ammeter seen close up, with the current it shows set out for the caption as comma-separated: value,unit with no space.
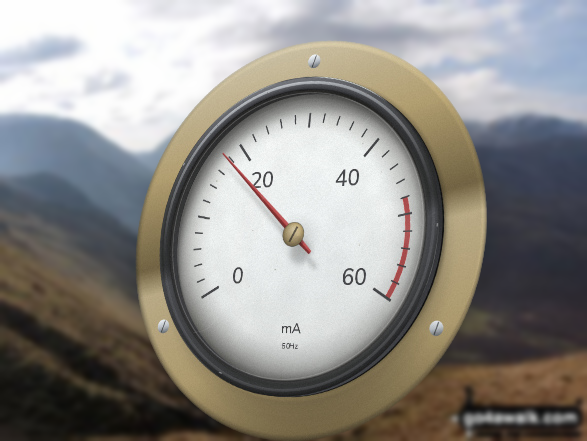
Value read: 18,mA
